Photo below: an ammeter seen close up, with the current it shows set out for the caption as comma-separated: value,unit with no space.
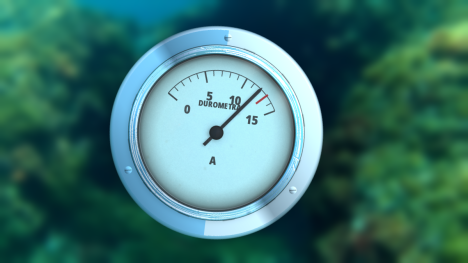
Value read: 12,A
